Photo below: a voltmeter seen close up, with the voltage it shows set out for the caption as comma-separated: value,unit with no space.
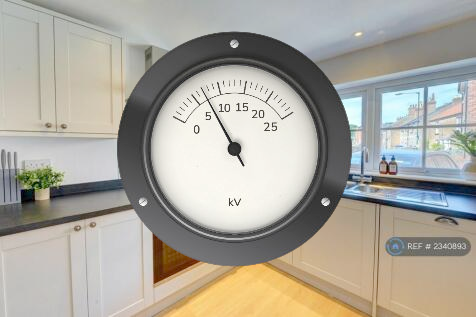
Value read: 7,kV
